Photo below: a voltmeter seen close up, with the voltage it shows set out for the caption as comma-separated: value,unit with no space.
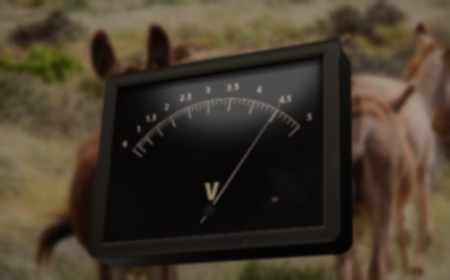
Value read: 4.5,V
